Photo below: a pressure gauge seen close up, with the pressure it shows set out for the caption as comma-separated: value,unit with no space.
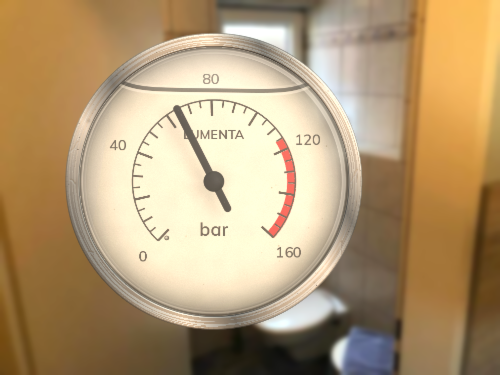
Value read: 65,bar
